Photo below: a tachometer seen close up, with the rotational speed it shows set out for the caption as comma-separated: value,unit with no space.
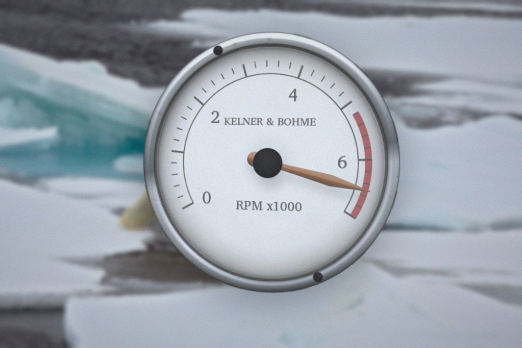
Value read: 6500,rpm
